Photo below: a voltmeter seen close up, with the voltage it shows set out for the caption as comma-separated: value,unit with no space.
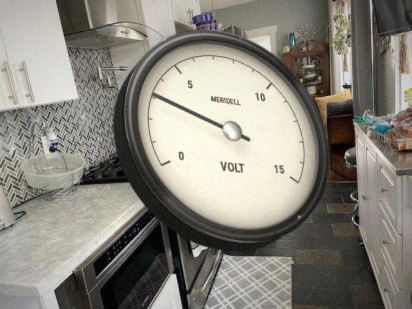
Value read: 3,V
